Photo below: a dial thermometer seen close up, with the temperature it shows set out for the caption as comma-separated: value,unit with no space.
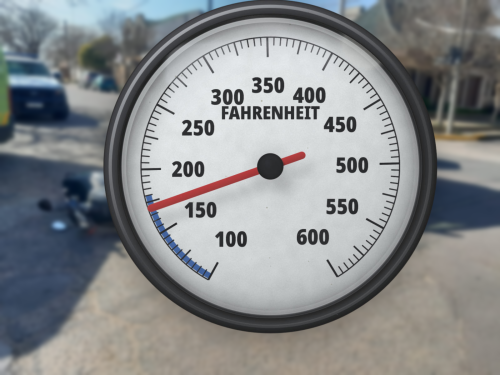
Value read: 170,°F
